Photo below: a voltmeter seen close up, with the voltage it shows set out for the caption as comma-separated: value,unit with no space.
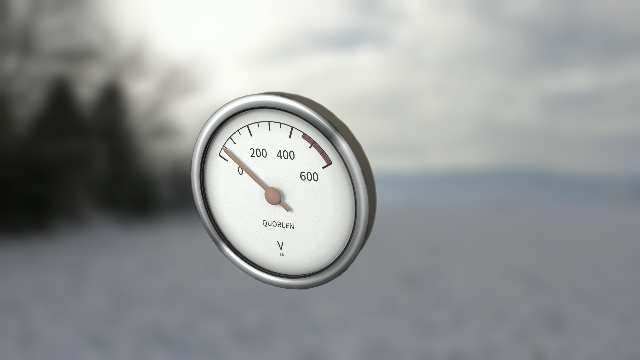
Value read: 50,V
